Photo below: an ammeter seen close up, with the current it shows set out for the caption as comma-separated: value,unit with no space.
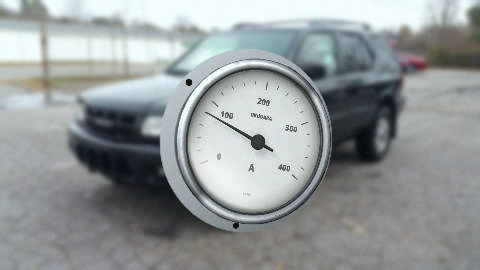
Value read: 80,A
